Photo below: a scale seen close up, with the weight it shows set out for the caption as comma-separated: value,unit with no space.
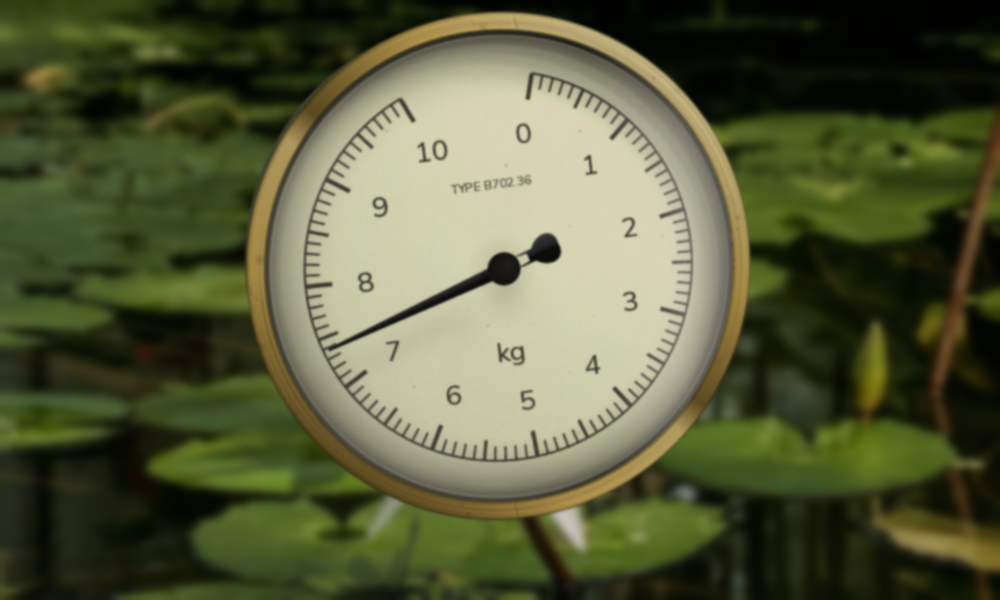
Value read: 7.4,kg
